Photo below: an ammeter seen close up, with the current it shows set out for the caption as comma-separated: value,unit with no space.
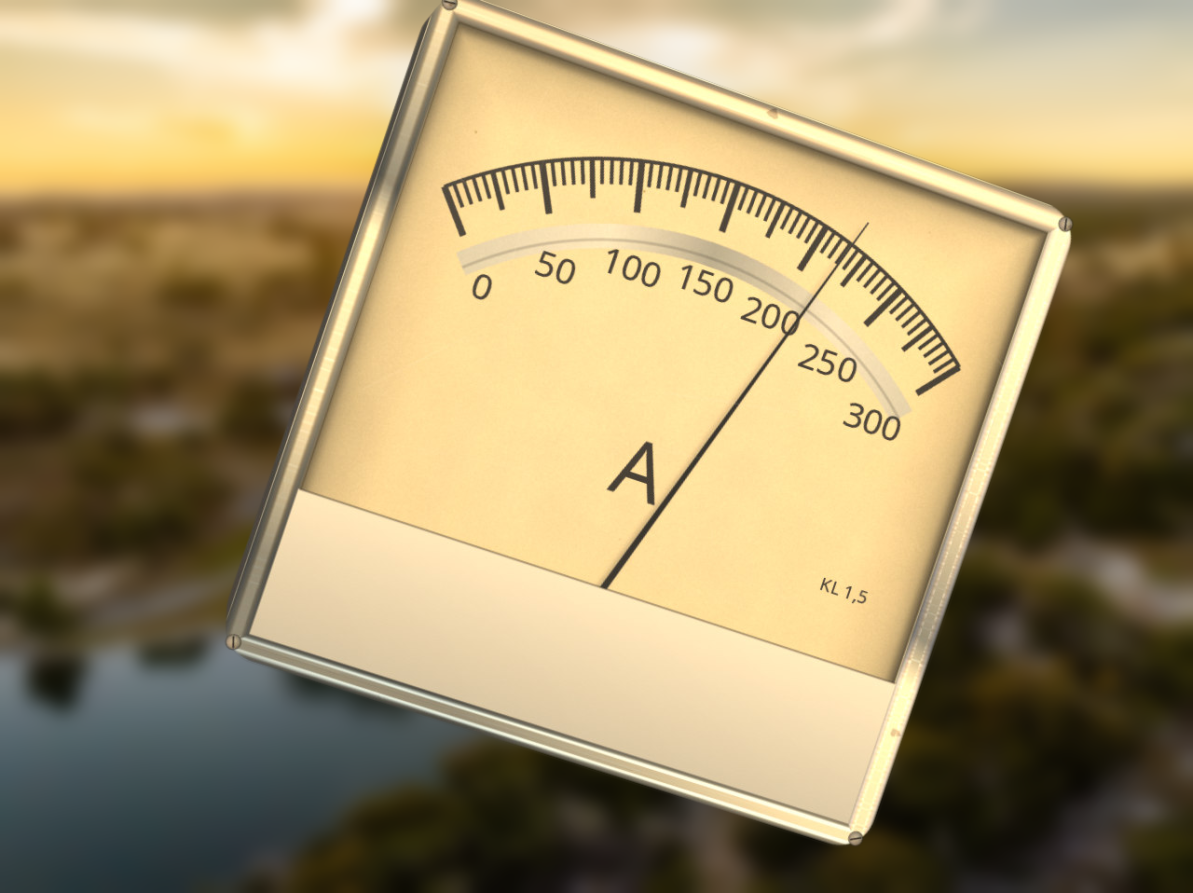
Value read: 215,A
